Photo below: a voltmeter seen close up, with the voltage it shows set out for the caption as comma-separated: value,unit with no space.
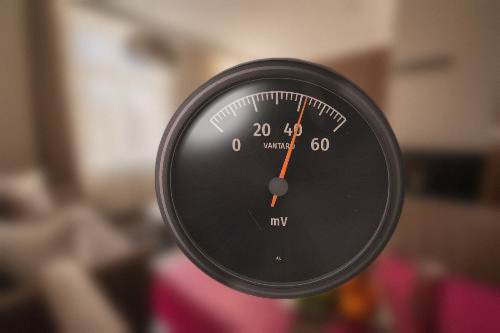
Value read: 42,mV
